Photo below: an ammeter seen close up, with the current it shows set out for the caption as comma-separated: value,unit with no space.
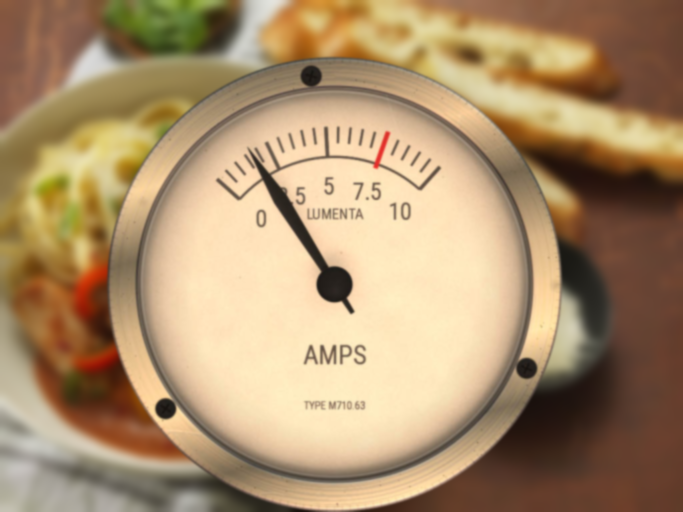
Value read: 1.75,A
